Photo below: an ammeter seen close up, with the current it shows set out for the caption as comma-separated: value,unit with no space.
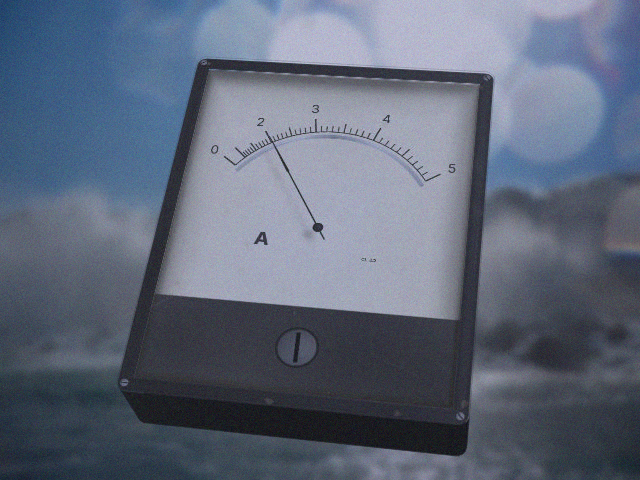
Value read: 2,A
